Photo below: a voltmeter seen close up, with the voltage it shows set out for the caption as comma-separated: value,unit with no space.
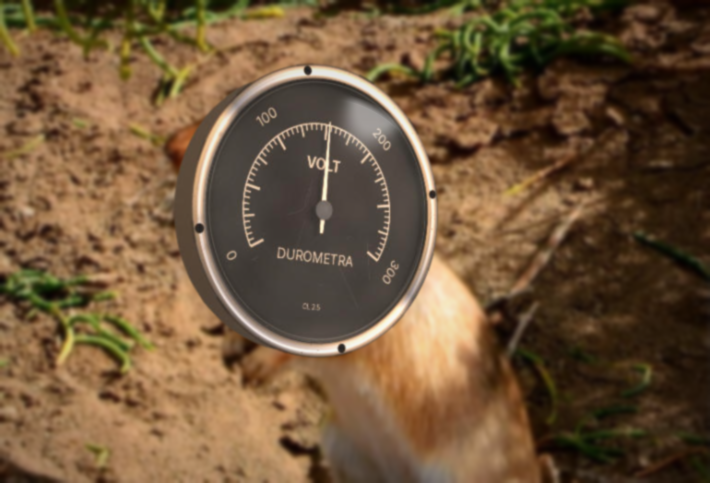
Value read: 150,V
